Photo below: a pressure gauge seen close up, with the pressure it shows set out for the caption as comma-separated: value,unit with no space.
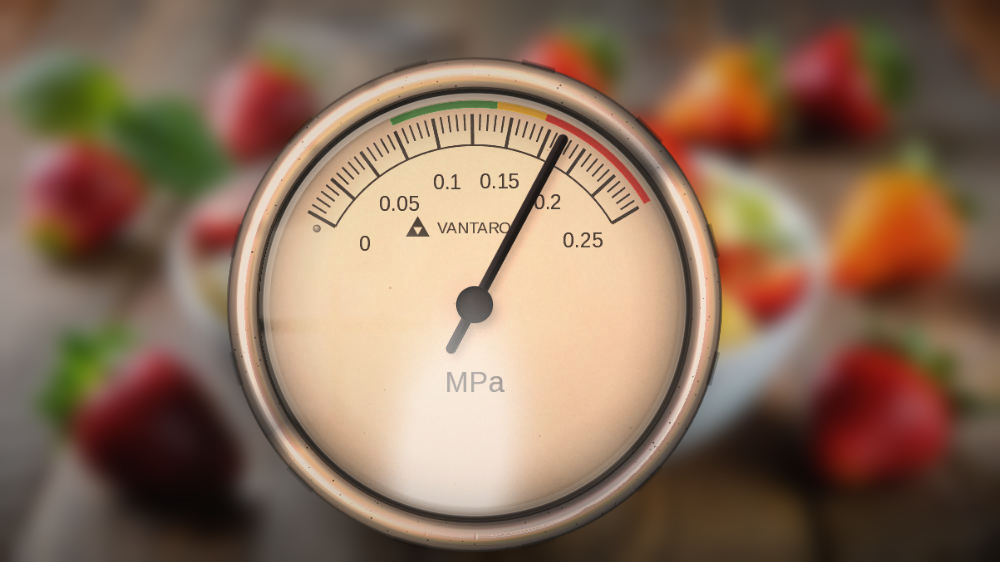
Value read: 0.185,MPa
